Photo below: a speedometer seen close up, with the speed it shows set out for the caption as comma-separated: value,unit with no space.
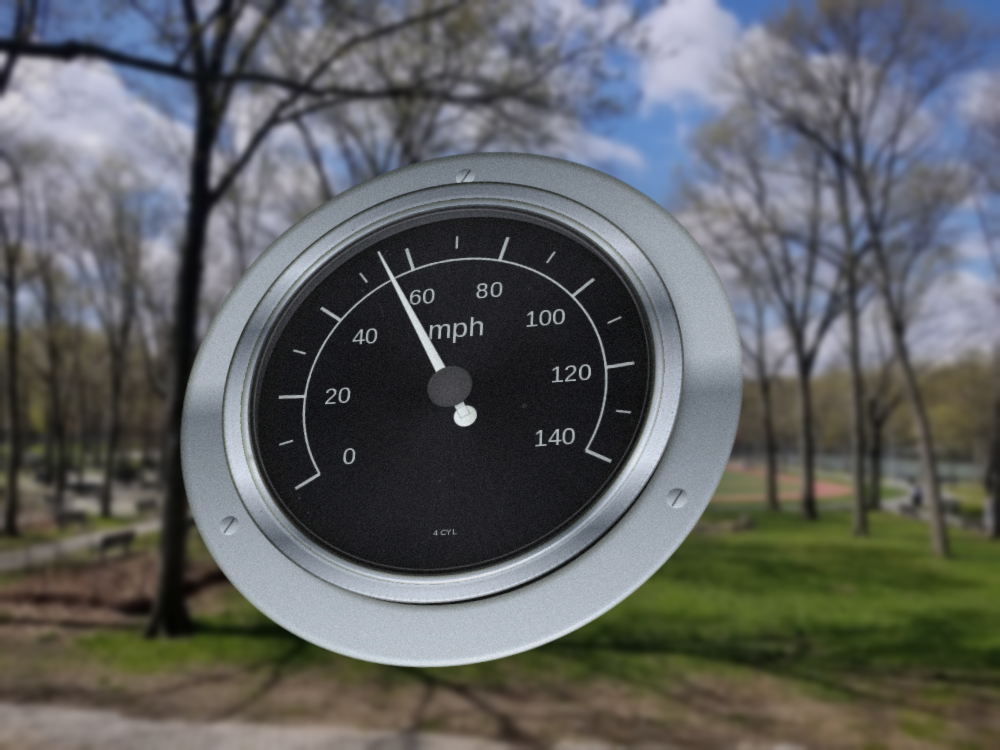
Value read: 55,mph
